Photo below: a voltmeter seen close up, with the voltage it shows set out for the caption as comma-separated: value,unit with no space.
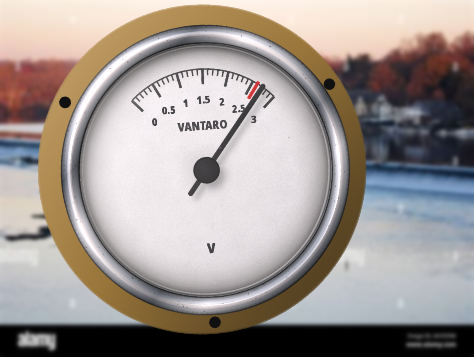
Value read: 2.7,V
